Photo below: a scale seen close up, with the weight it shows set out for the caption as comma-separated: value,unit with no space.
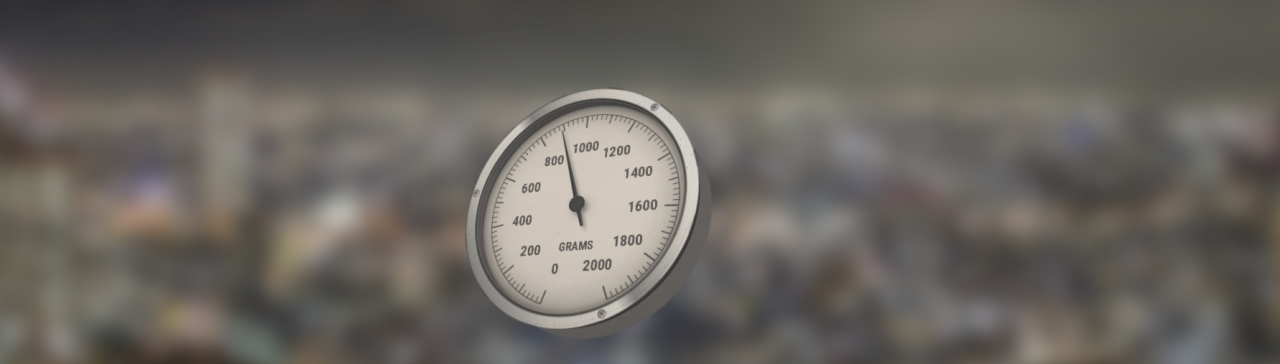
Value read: 900,g
